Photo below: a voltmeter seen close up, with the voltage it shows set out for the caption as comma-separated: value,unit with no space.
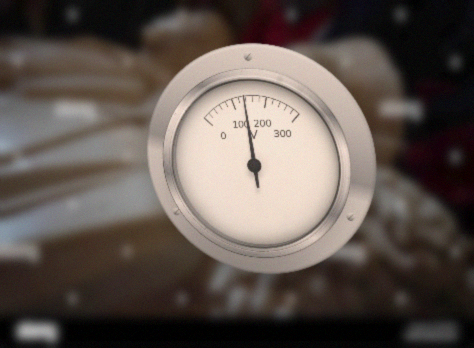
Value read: 140,V
